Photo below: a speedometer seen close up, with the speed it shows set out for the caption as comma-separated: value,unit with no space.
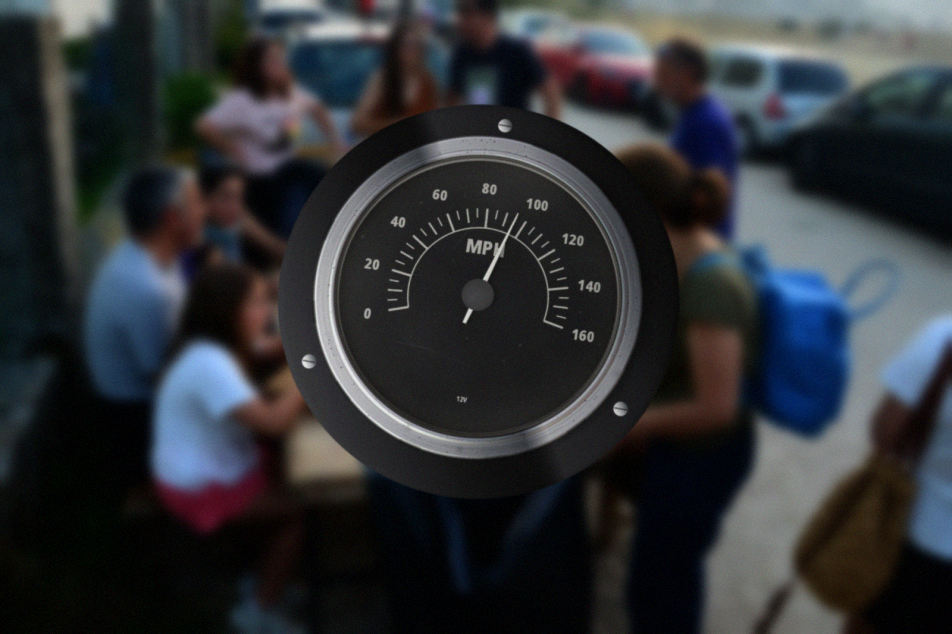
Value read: 95,mph
